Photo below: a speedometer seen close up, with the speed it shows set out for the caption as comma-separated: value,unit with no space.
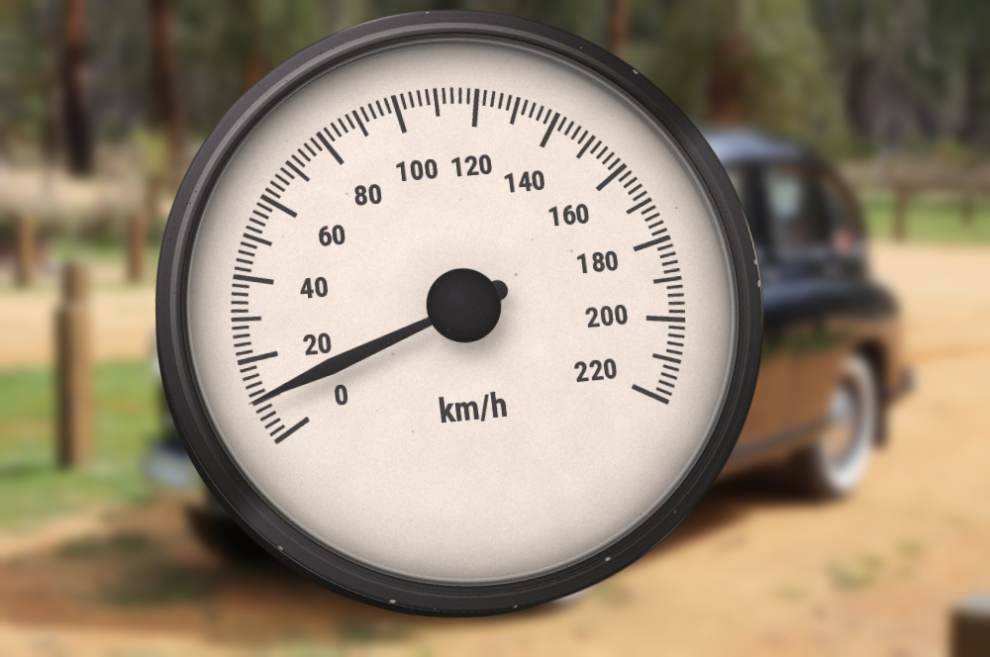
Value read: 10,km/h
